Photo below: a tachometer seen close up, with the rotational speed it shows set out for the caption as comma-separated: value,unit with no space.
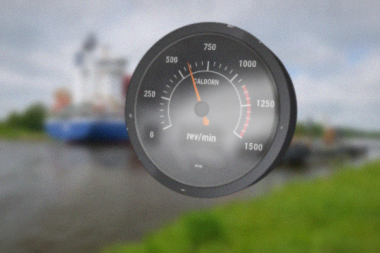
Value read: 600,rpm
